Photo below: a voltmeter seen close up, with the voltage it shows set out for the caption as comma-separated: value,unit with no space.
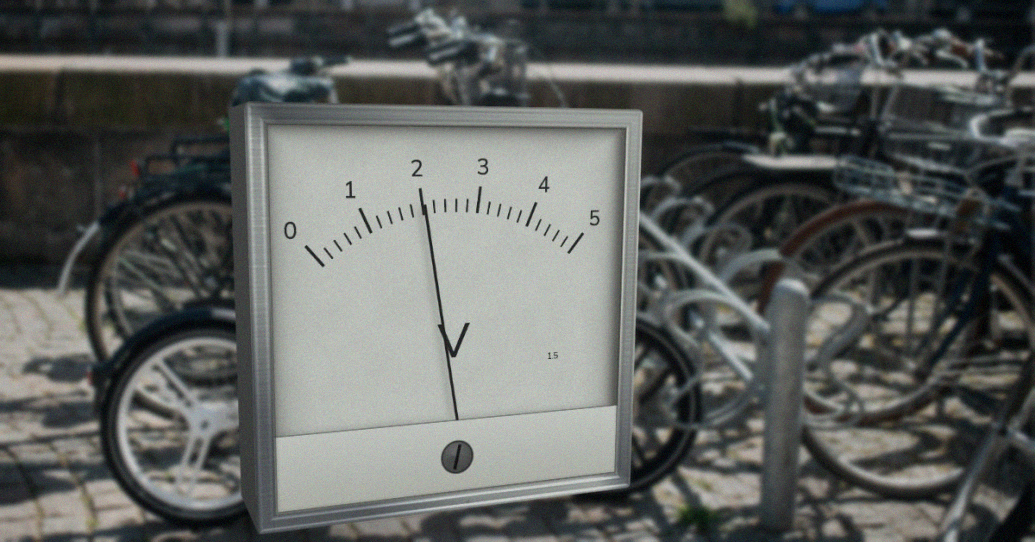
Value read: 2,V
